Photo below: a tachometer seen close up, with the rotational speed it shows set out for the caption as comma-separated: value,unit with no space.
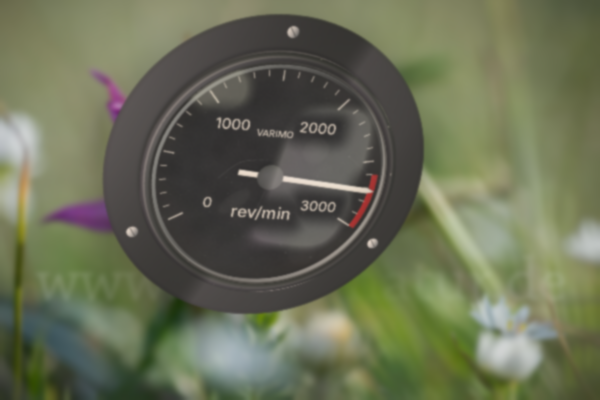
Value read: 2700,rpm
